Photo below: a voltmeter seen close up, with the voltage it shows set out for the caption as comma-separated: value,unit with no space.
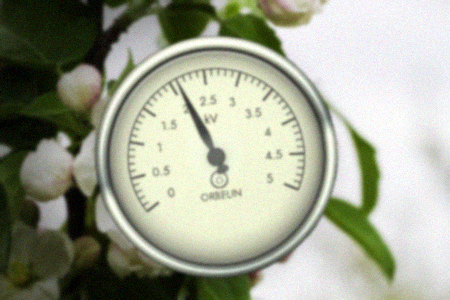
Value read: 2.1,kV
